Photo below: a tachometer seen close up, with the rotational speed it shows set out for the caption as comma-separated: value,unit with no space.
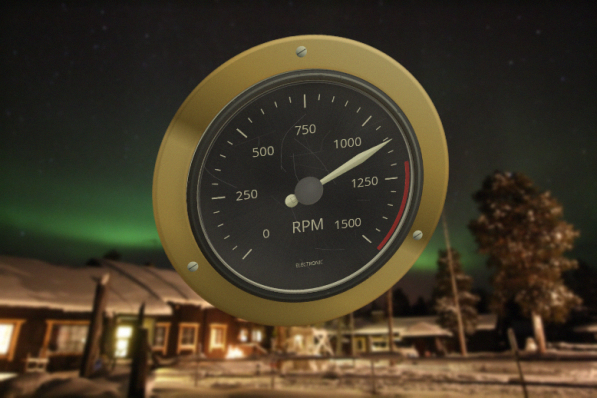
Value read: 1100,rpm
